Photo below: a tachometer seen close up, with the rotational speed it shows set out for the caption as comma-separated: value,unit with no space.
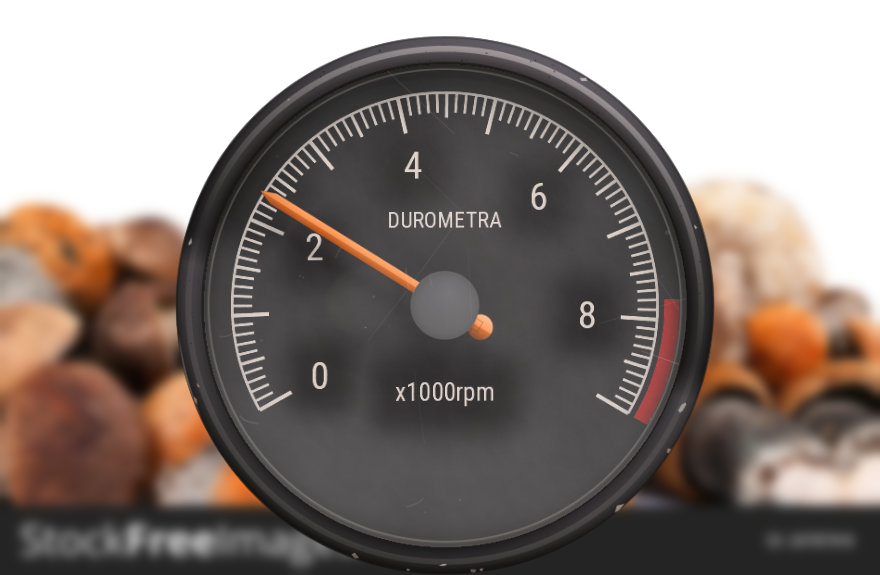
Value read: 2300,rpm
